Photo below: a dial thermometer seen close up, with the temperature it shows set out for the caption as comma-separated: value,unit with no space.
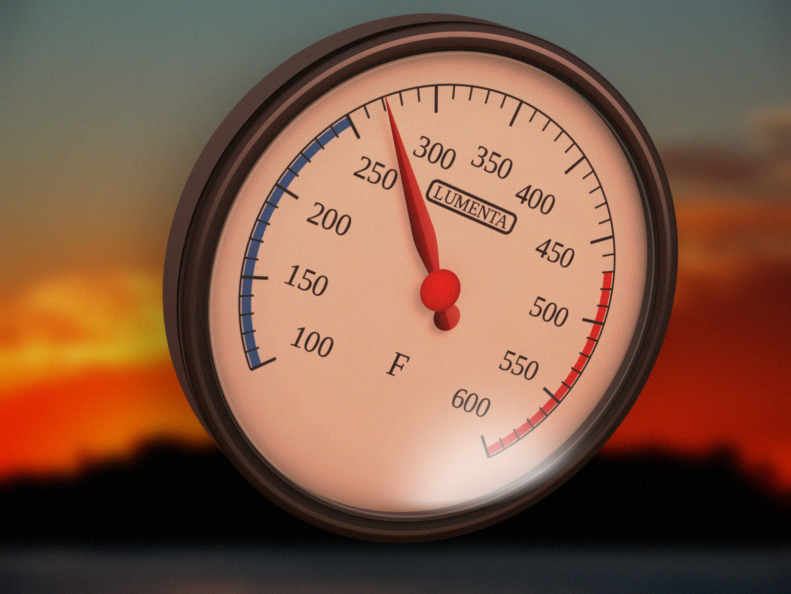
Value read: 270,°F
